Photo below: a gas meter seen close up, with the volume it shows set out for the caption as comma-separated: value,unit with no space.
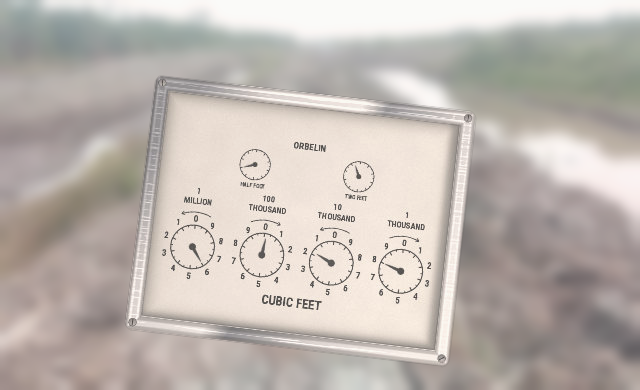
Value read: 601800,ft³
